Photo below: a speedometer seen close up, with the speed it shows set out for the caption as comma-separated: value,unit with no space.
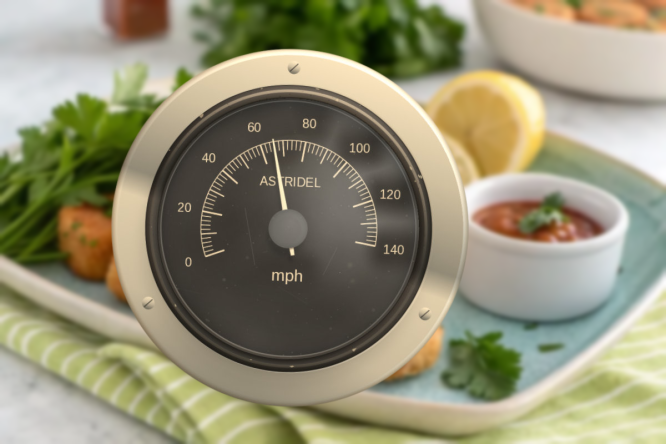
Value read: 66,mph
